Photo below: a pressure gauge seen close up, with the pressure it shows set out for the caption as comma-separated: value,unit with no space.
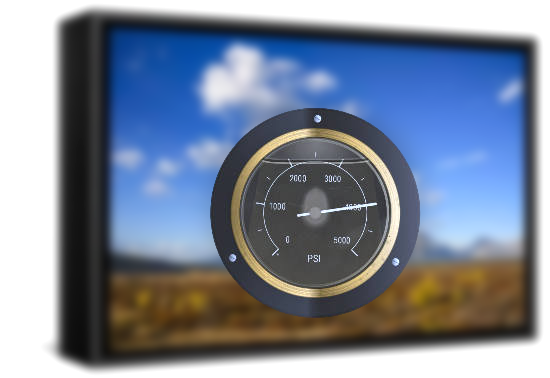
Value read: 4000,psi
